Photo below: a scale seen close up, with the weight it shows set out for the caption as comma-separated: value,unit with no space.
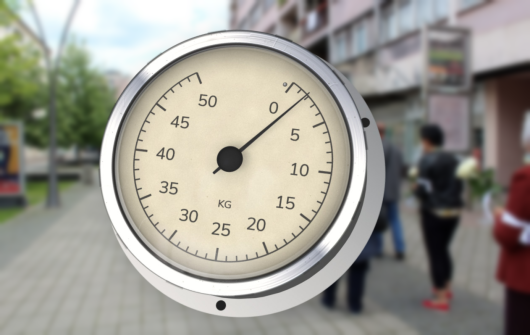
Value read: 2,kg
